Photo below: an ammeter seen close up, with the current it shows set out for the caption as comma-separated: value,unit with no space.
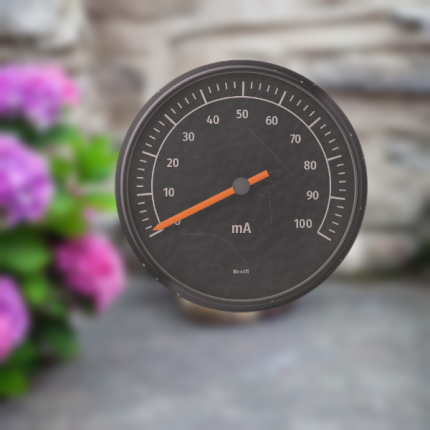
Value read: 1,mA
